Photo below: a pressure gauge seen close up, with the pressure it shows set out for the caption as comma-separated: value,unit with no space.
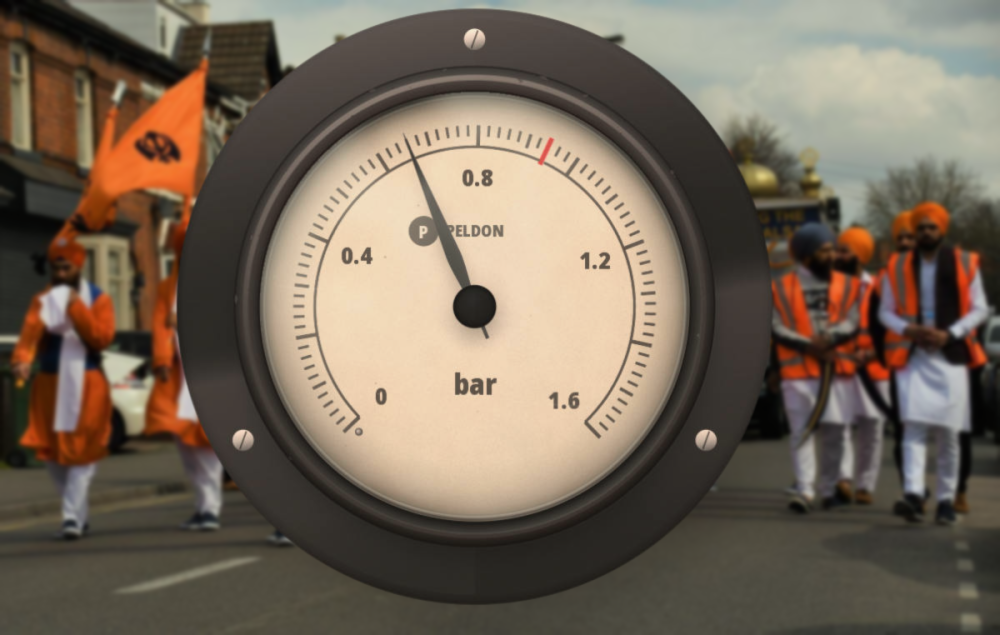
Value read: 0.66,bar
